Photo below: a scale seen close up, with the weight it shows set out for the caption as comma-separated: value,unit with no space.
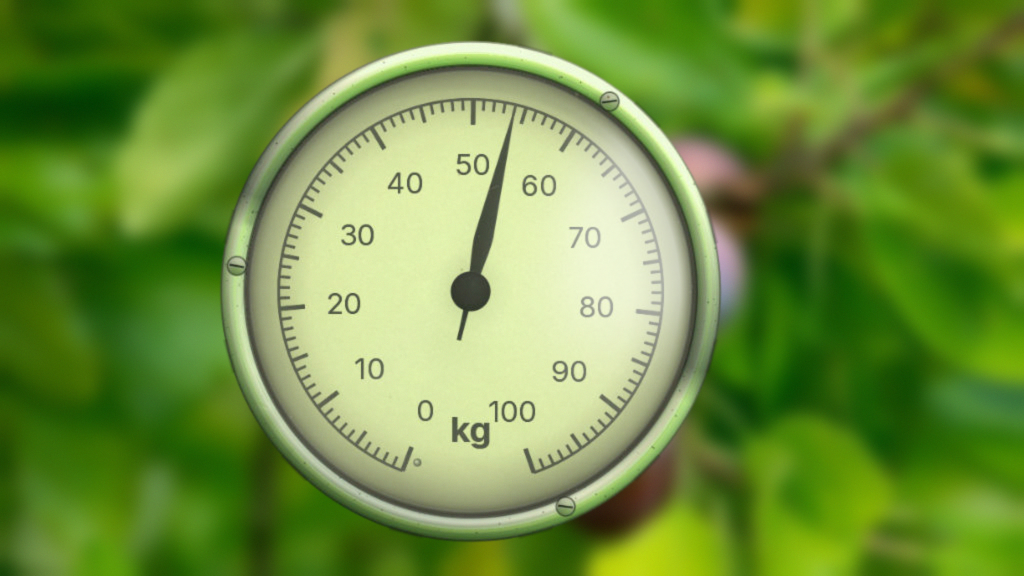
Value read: 54,kg
